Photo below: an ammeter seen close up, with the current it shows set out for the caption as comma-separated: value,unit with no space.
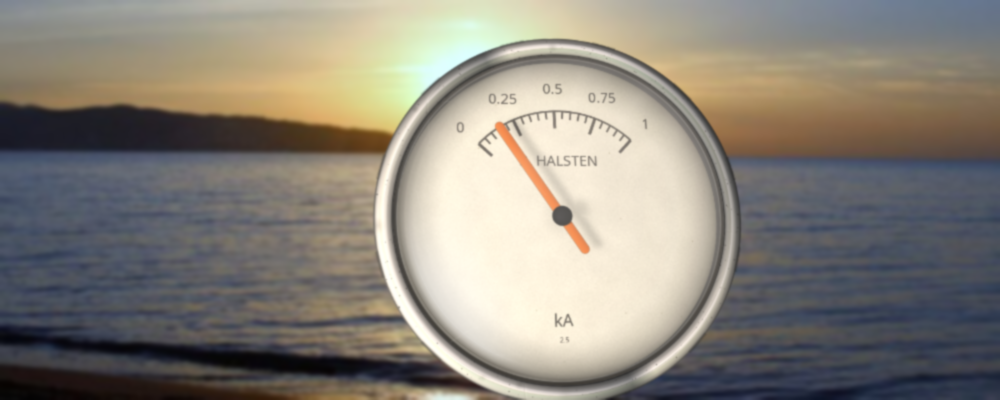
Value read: 0.15,kA
